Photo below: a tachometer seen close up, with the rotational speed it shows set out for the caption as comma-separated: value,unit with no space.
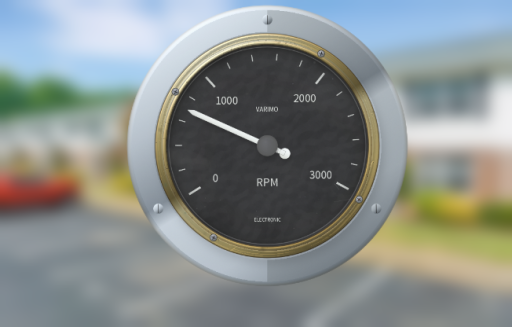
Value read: 700,rpm
